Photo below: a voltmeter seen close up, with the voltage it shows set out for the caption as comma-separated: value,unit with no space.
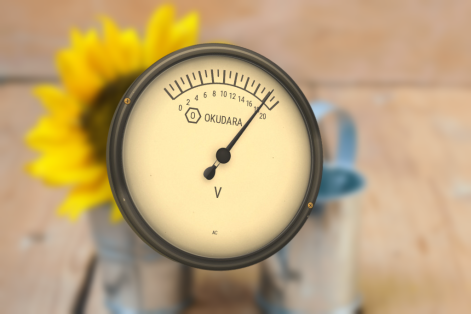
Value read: 18,V
